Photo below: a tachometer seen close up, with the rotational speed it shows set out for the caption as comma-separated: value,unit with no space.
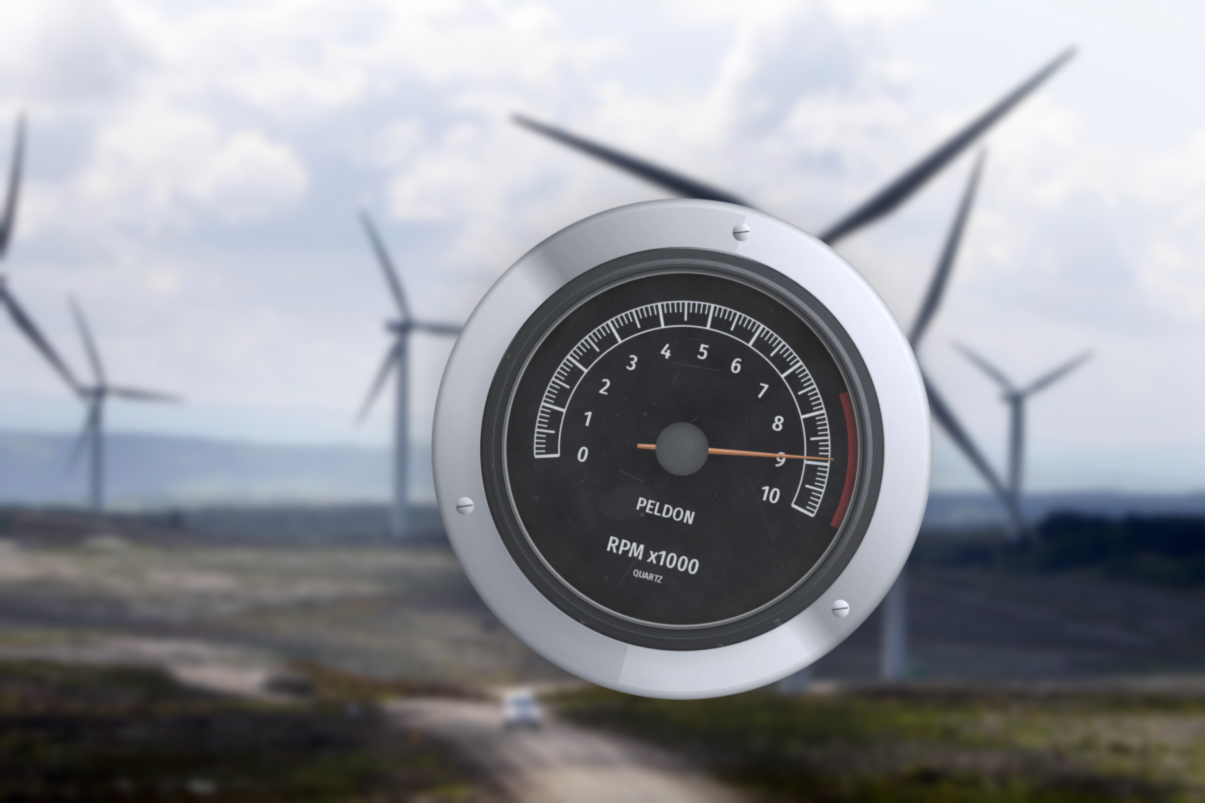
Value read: 8900,rpm
